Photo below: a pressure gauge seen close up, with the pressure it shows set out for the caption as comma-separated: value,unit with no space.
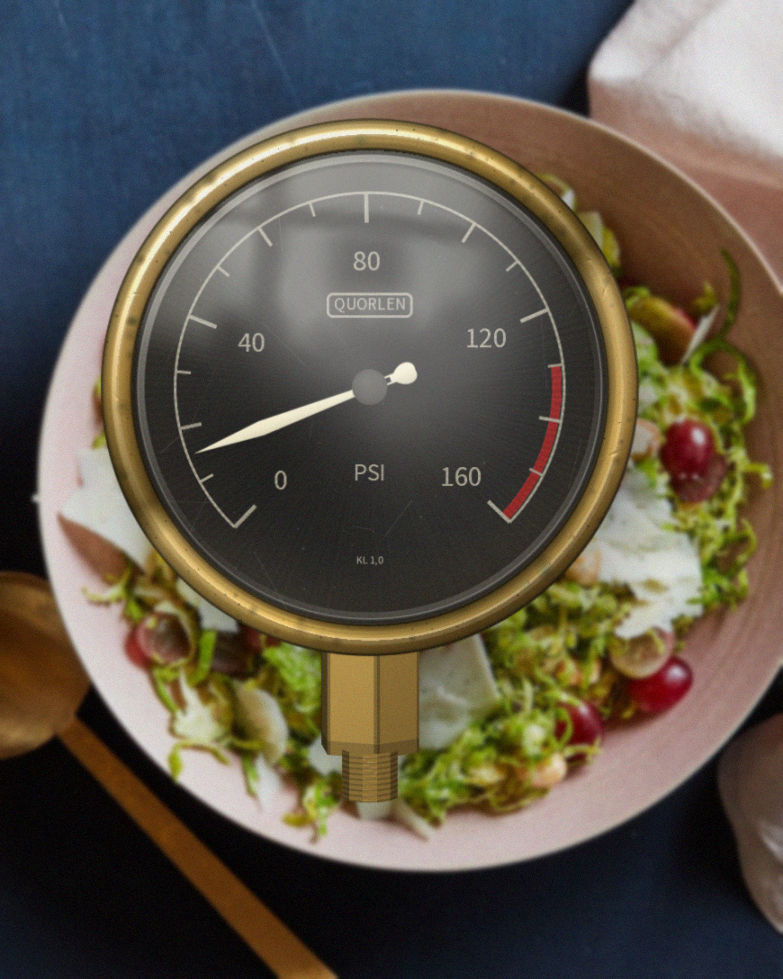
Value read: 15,psi
